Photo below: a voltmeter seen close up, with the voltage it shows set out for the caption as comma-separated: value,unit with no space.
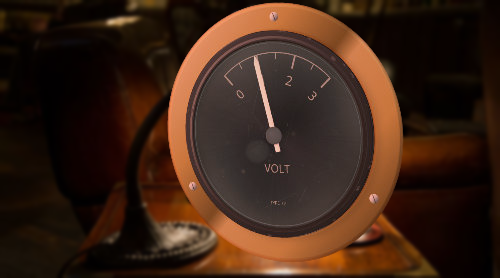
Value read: 1,V
